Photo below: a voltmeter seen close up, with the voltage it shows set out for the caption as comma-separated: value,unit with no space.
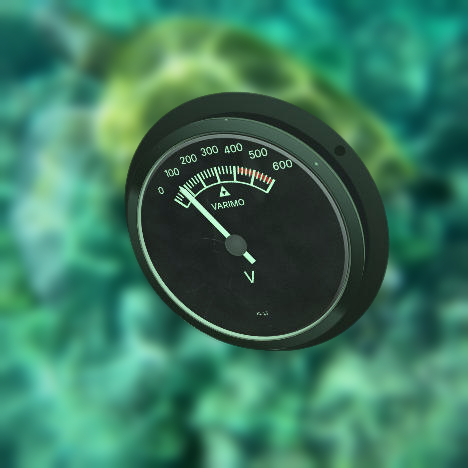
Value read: 100,V
